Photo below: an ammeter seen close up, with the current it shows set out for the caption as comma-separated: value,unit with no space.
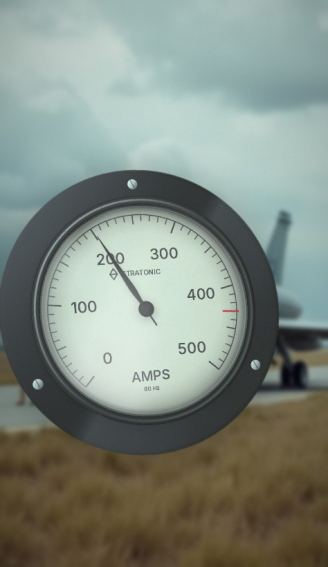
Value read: 200,A
